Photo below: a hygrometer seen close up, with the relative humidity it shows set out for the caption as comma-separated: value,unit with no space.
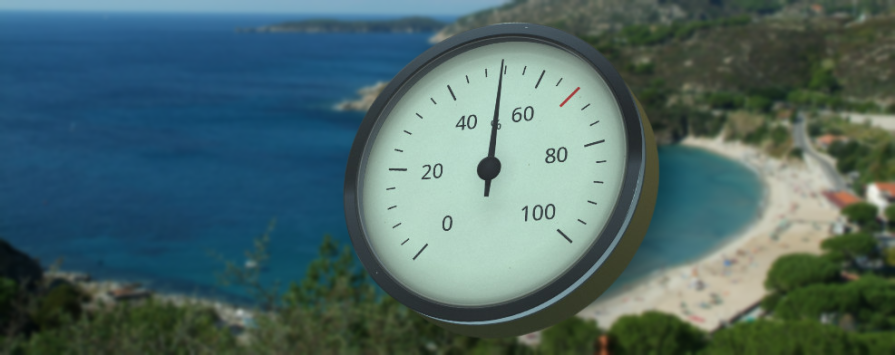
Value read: 52,%
